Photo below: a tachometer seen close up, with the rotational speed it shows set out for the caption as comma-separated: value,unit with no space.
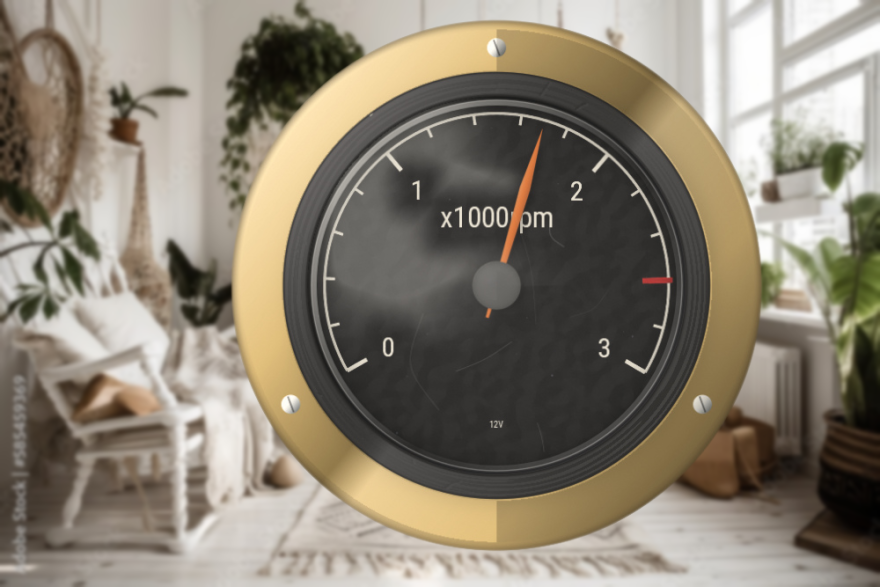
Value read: 1700,rpm
